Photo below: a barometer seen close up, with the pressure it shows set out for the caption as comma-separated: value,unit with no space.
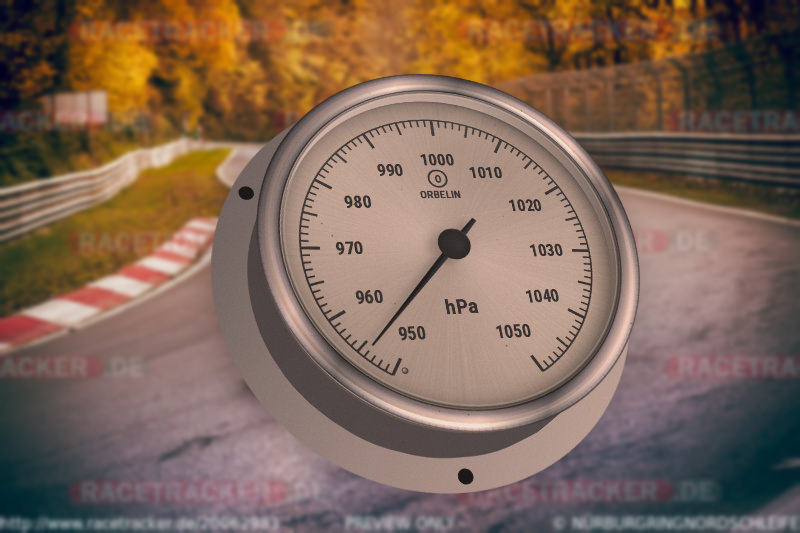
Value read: 954,hPa
